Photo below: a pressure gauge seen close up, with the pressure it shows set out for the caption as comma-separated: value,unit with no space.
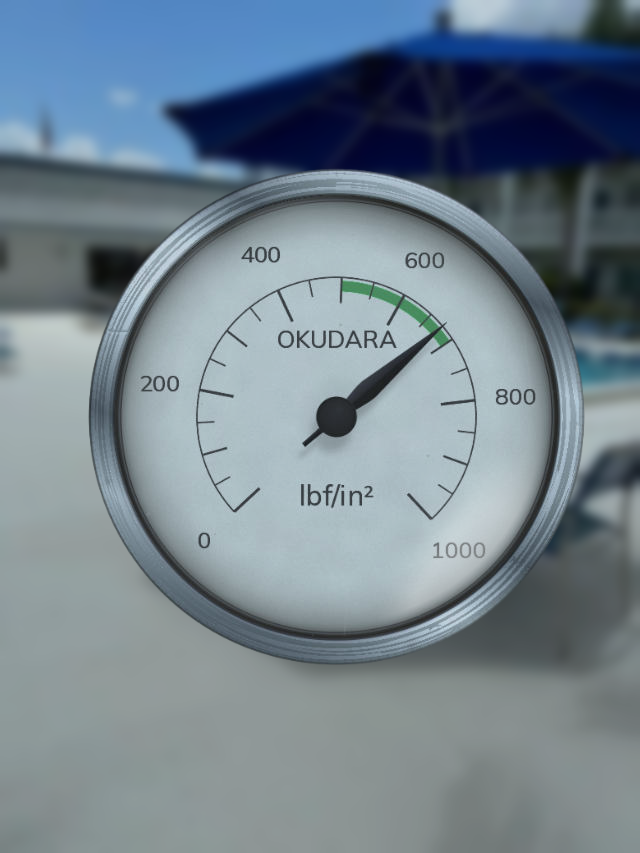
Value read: 675,psi
